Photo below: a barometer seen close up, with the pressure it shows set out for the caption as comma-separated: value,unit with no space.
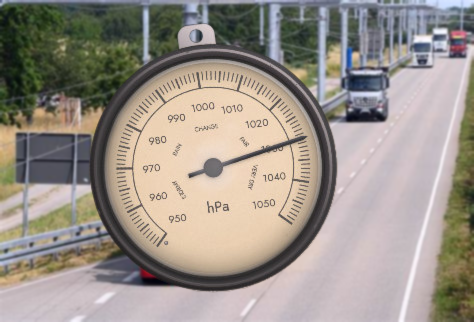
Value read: 1030,hPa
